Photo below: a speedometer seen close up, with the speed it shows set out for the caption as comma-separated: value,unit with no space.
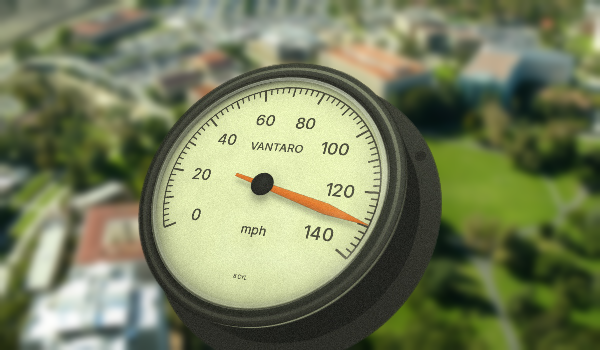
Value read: 130,mph
